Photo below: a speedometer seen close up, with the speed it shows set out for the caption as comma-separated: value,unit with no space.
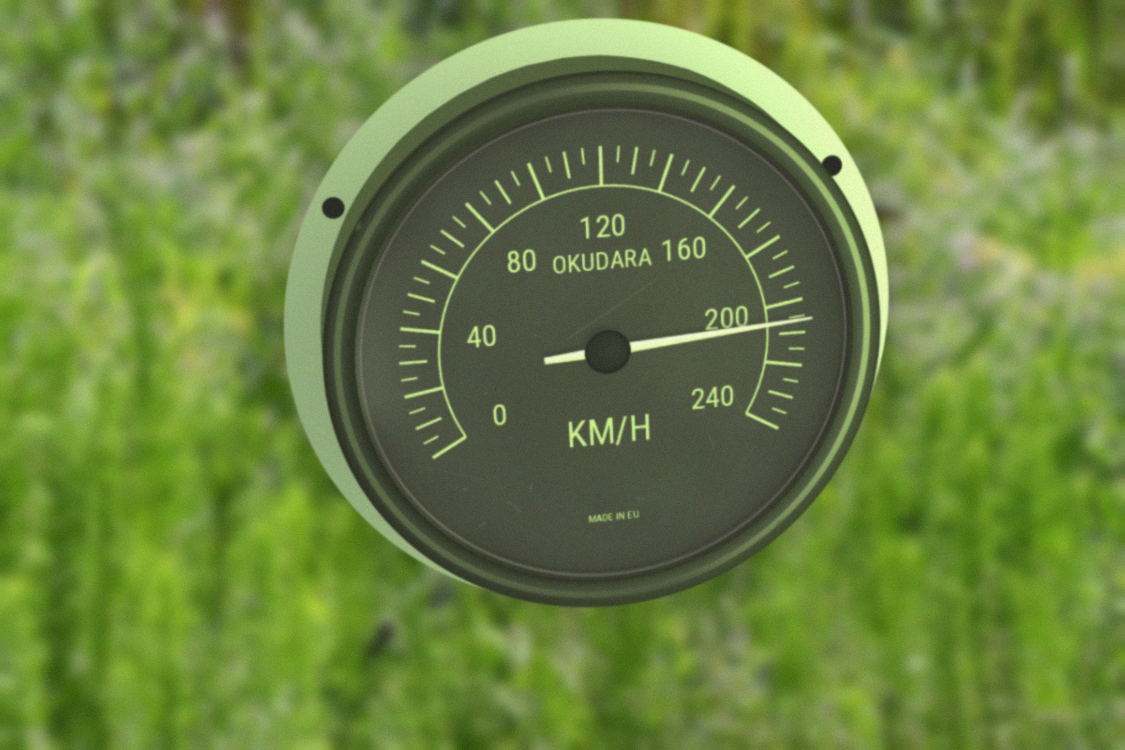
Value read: 205,km/h
